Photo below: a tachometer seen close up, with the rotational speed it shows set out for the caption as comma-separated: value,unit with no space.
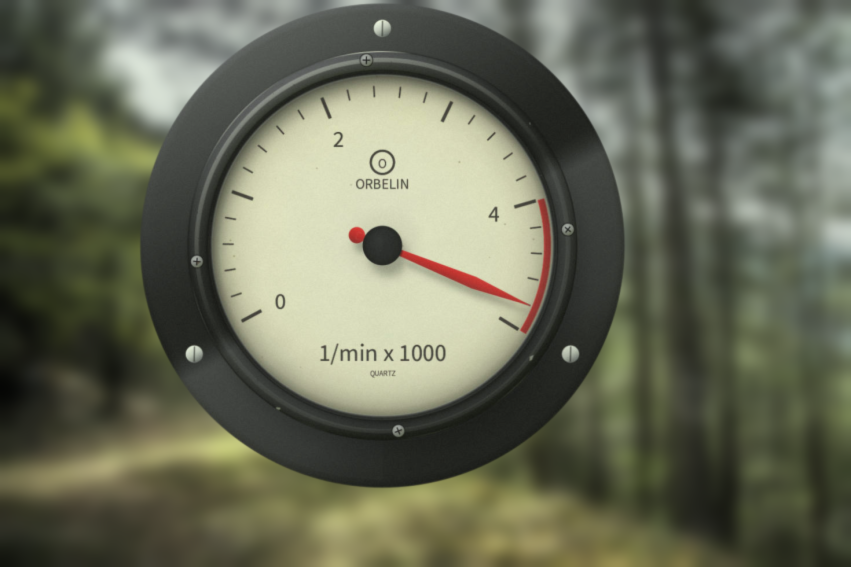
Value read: 4800,rpm
